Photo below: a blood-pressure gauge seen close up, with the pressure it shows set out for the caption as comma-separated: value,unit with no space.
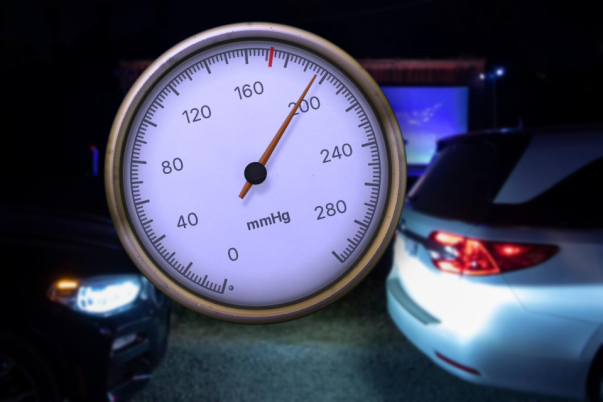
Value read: 196,mmHg
